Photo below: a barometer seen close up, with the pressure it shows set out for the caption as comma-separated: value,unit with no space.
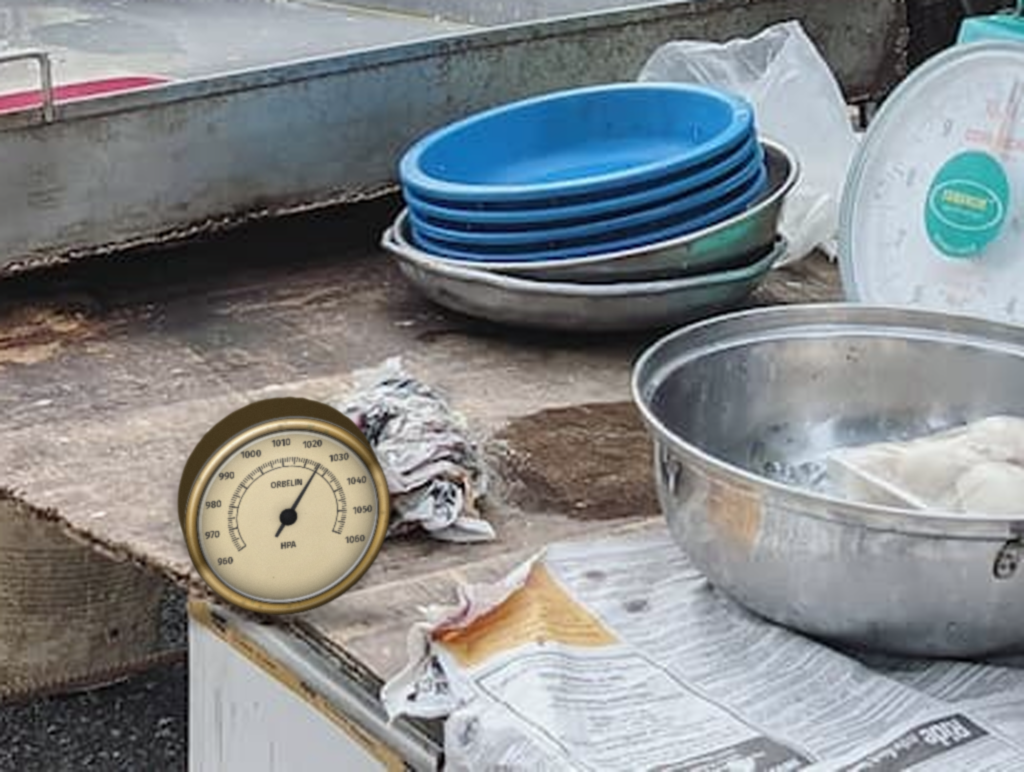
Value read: 1025,hPa
